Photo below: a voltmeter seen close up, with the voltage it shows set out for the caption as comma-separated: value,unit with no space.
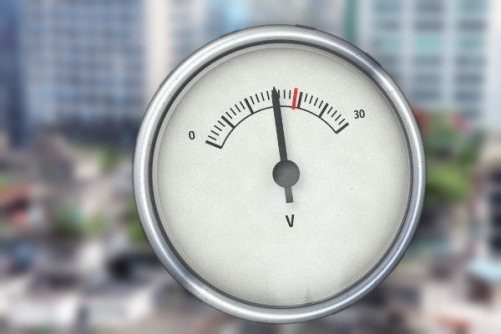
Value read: 15,V
